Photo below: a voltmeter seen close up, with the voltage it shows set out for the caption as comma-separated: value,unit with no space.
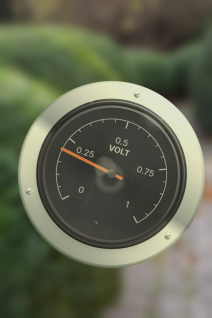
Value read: 0.2,V
